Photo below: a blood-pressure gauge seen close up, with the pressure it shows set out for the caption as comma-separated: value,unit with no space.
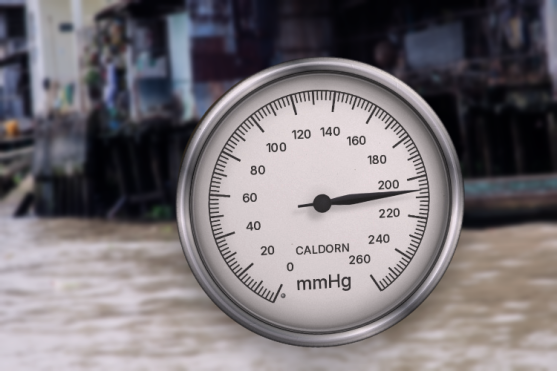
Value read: 206,mmHg
